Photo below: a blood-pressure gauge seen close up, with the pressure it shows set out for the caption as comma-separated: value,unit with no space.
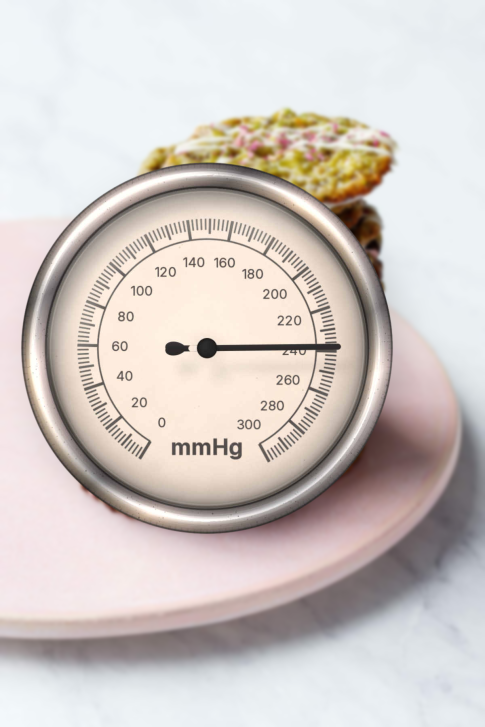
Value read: 238,mmHg
